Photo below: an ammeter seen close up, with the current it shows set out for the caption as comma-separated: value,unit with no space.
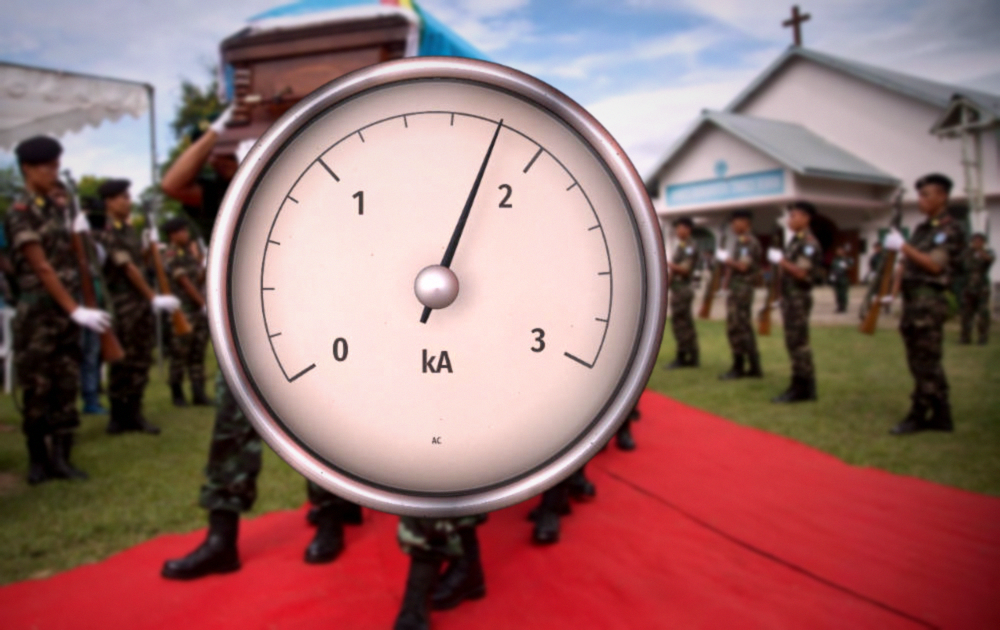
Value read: 1.8,kA
